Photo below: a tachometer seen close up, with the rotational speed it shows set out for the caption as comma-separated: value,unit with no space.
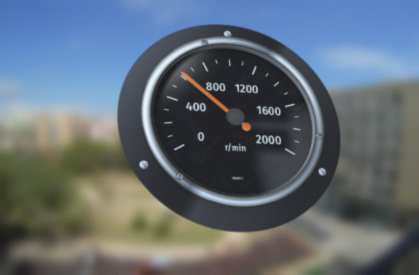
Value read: 600,rpm
